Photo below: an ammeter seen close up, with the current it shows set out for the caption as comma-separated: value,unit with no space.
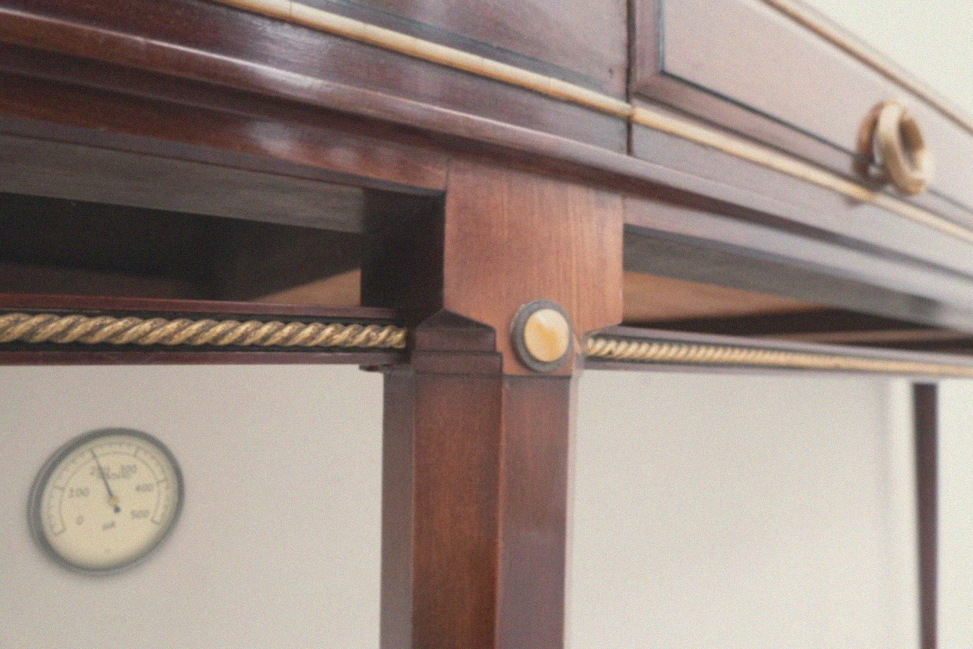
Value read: 200,µA
